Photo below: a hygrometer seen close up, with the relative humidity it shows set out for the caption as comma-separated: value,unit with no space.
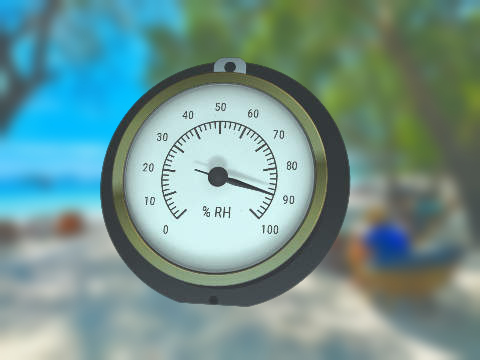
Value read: 90,%
